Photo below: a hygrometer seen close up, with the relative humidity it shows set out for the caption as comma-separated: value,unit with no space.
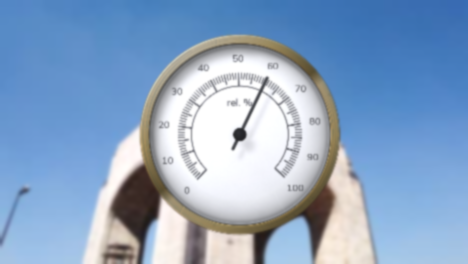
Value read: 60,%
